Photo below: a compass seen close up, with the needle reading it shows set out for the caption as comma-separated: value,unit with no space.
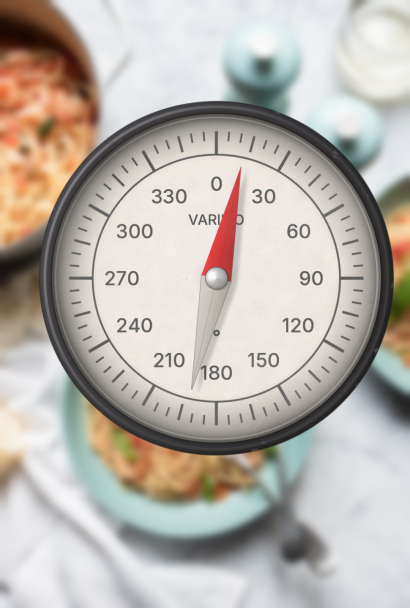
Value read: 12.5,°
